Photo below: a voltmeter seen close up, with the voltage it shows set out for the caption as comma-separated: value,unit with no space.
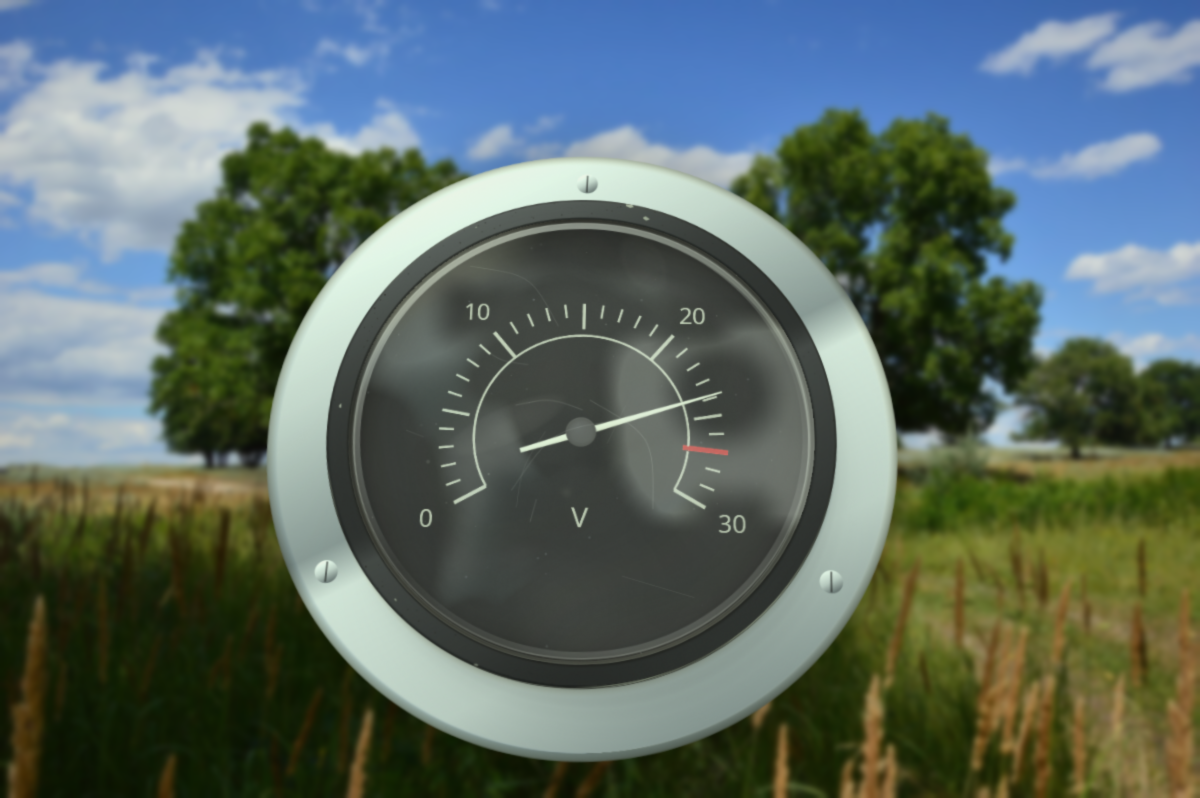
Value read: 24,V
